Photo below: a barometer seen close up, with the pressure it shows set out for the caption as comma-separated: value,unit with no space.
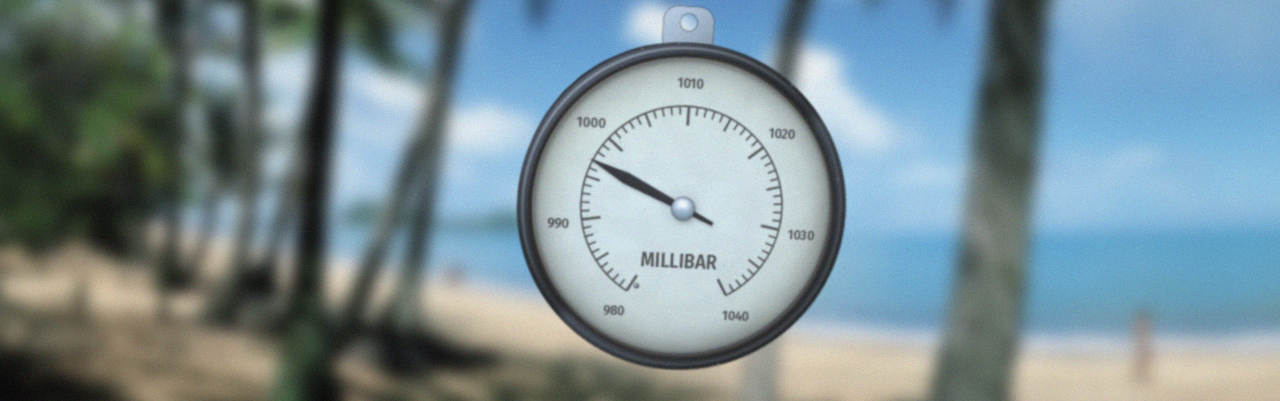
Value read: 997,mbar
